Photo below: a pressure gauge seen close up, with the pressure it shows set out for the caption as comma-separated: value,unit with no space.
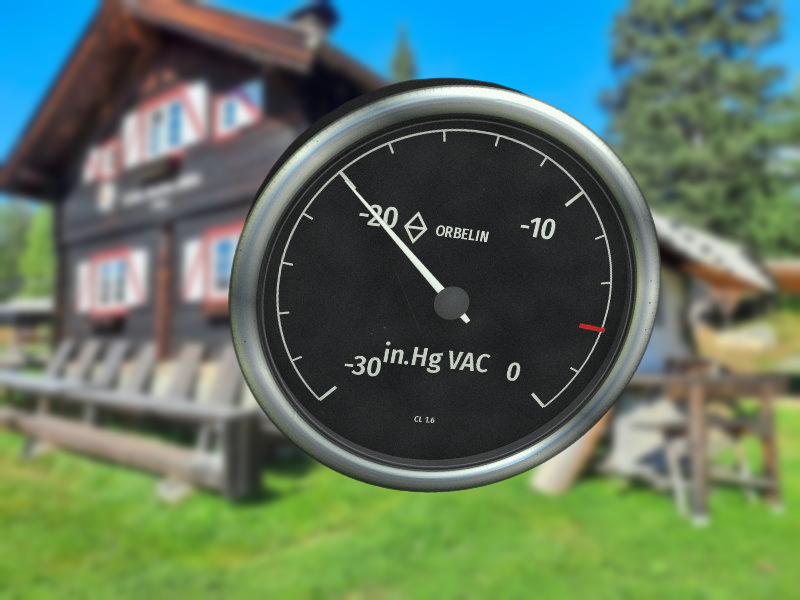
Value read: -20,inHg
